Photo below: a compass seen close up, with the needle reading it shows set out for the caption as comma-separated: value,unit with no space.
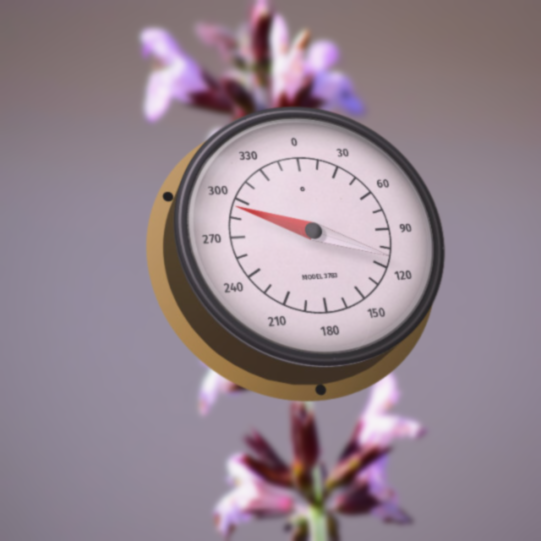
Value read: 292.5,°
